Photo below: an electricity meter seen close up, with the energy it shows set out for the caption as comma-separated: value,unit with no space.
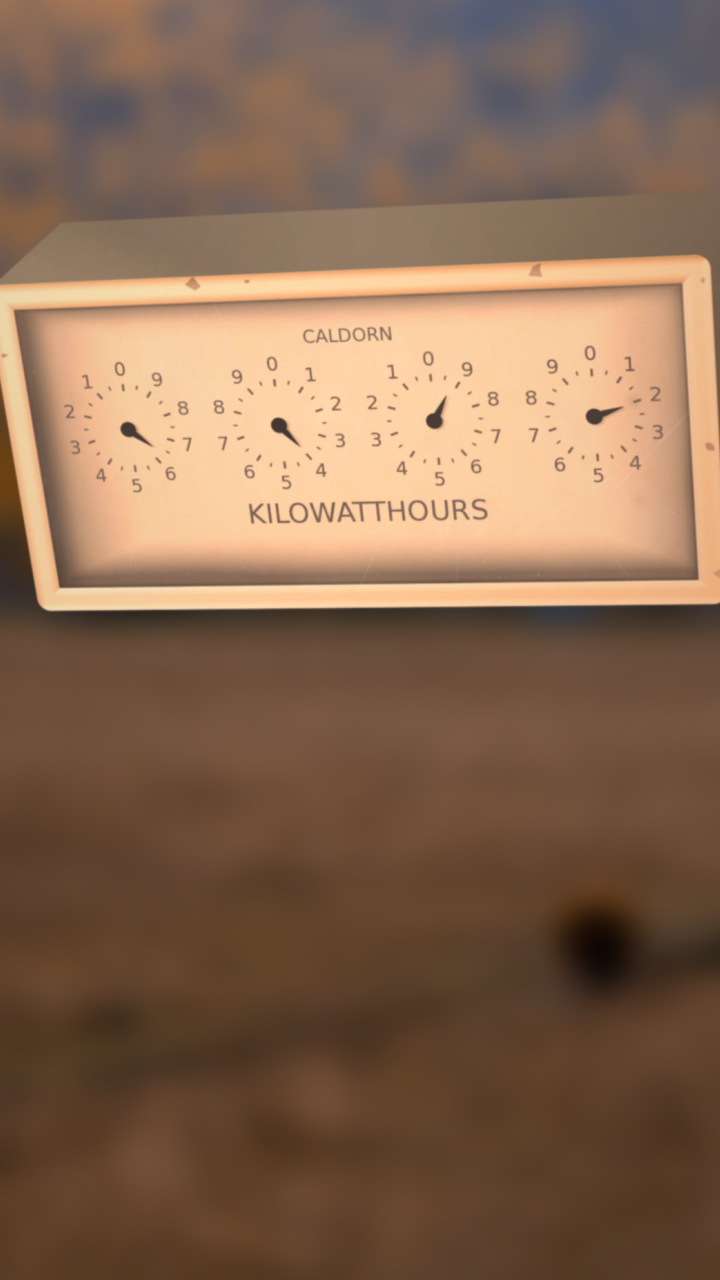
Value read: 6392,kWh
